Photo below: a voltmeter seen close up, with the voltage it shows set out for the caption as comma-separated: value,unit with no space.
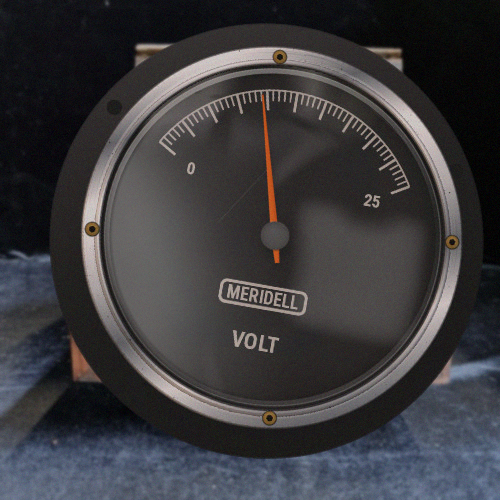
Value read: 9.5,V
